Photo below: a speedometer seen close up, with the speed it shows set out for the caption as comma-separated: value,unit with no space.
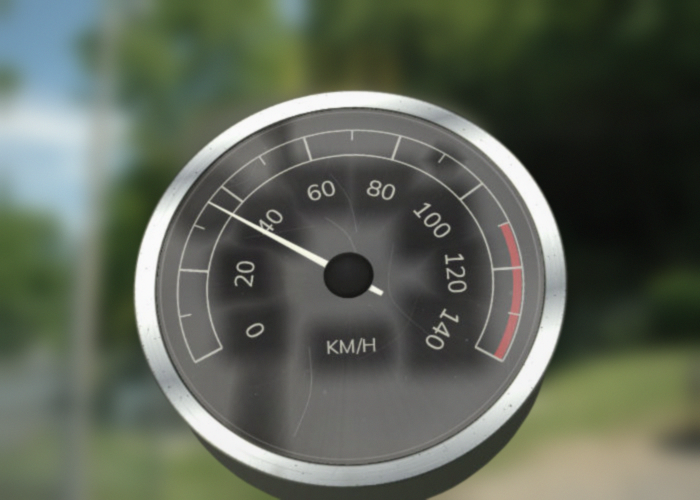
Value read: 35,km/h
